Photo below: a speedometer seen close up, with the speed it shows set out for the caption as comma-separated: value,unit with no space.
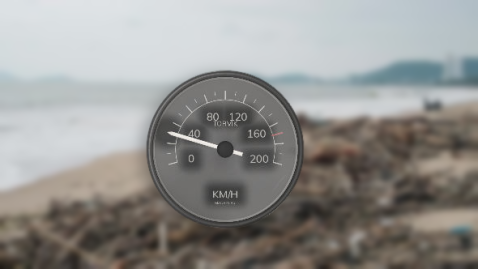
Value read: 30,km/h
